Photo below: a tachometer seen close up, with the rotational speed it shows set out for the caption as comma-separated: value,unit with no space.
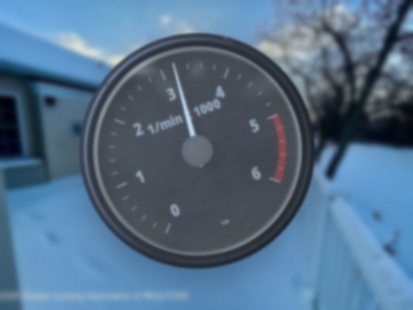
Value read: 3200,rpm
